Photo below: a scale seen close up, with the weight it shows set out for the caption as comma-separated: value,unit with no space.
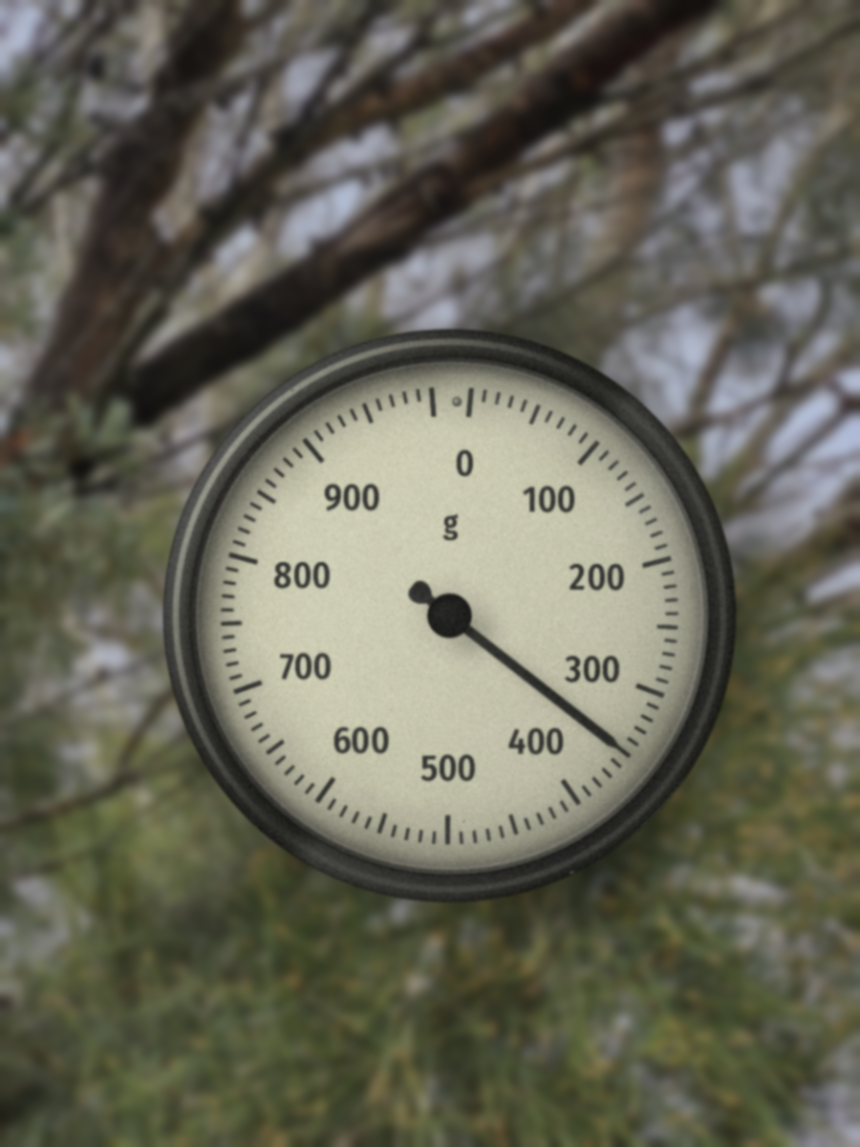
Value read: 350,g
